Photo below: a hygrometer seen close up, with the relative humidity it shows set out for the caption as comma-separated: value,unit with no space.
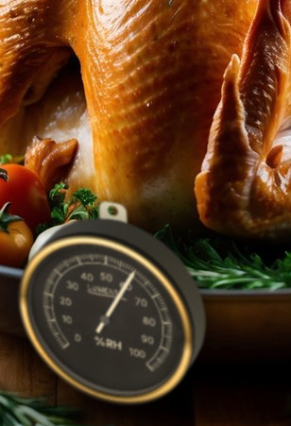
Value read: 60,%
